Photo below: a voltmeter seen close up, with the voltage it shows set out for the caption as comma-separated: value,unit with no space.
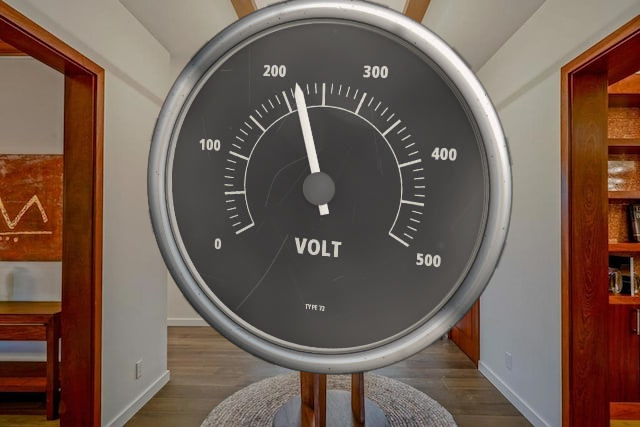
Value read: 220,V
